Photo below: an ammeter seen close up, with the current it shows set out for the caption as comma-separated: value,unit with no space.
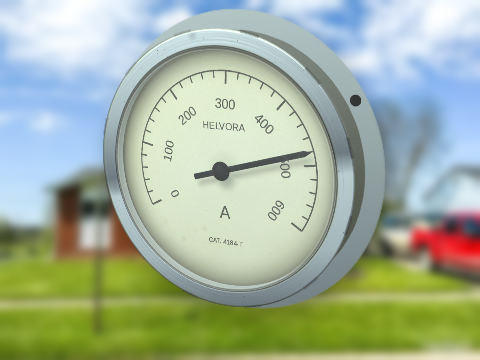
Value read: 480,A
